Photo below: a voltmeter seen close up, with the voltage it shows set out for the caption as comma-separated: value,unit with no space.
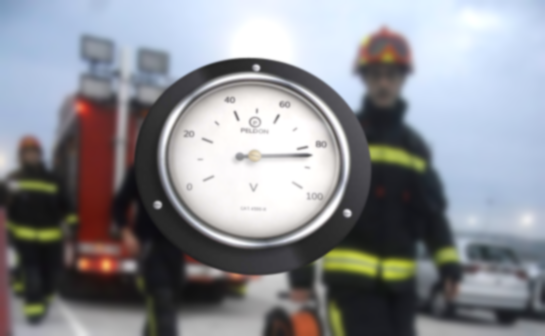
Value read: 85,V
